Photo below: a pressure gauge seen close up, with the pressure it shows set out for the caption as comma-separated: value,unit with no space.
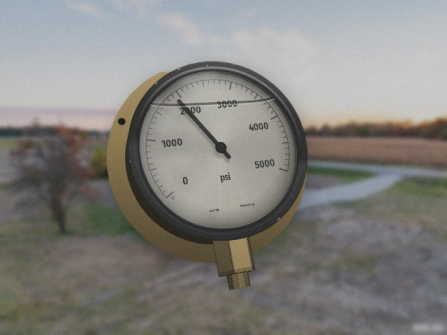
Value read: 1900,psi
